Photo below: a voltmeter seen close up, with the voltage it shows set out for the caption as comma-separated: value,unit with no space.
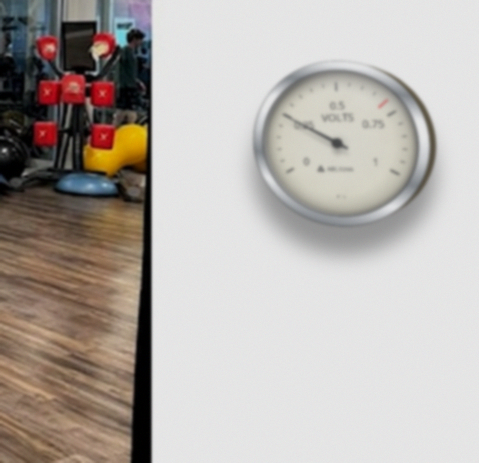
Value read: 0.25,V
